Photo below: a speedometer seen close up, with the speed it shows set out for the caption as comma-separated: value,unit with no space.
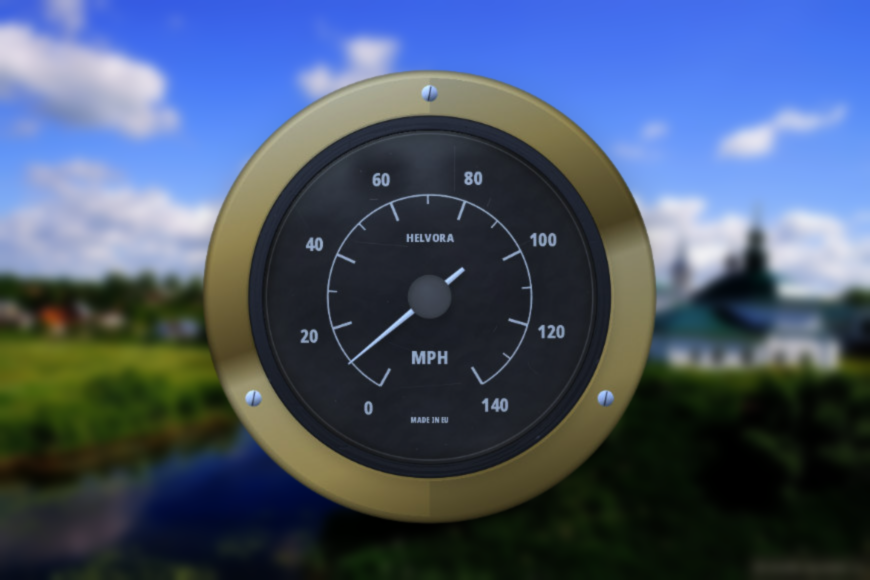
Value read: 10,mph
